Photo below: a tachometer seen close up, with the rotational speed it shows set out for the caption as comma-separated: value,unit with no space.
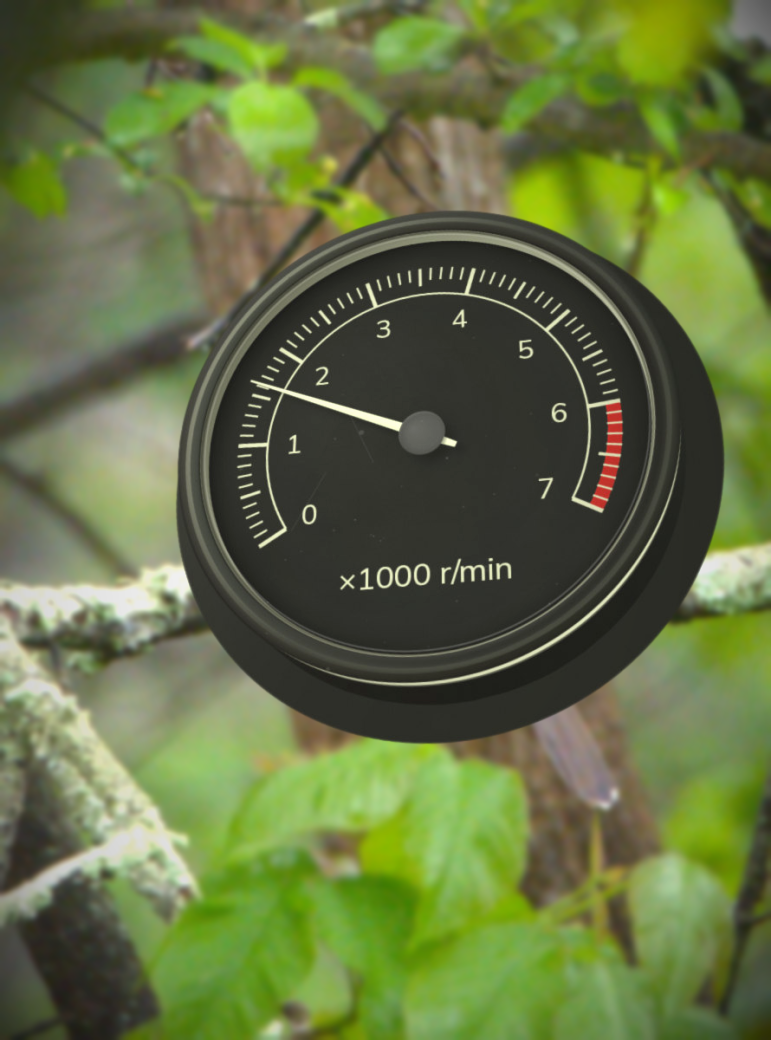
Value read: 1600,rpm
